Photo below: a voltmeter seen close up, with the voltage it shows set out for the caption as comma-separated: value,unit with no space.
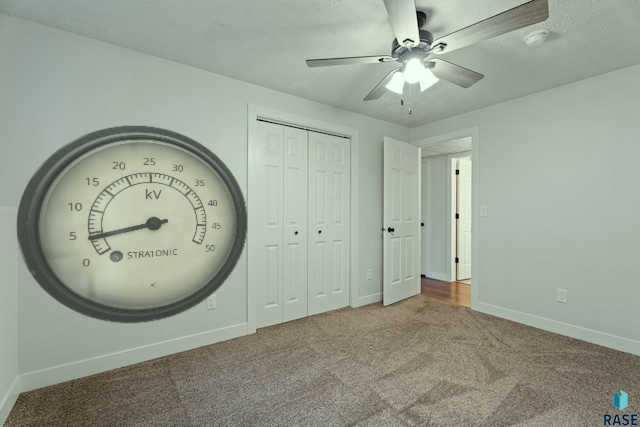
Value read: 4,kV
